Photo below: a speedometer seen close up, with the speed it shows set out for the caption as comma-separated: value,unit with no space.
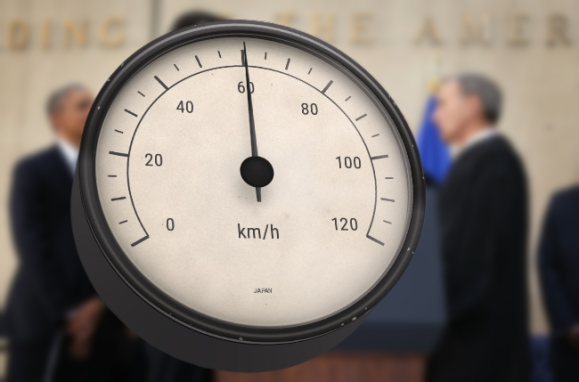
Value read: 60,km/h
